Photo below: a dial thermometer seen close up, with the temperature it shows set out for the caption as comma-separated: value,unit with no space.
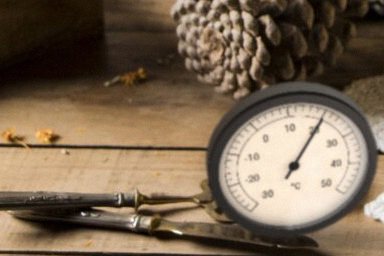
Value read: 20,°C
